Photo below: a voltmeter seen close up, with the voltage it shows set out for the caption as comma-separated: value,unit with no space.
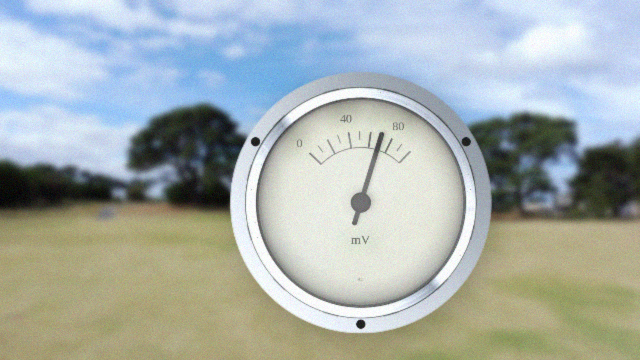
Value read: 70,mV
